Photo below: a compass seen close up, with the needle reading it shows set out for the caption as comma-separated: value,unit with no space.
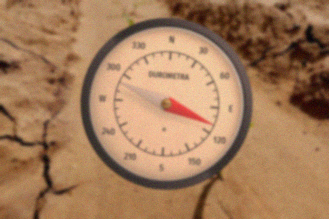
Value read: 110,°
